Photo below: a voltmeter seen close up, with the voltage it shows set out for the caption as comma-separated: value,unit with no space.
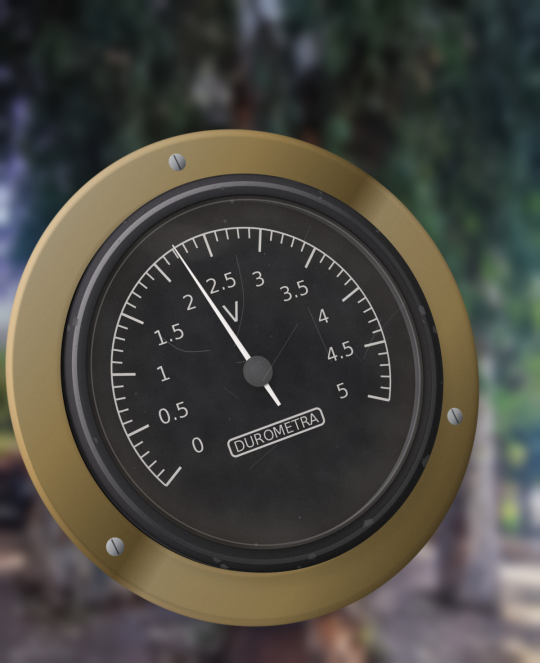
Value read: 2.2,V
